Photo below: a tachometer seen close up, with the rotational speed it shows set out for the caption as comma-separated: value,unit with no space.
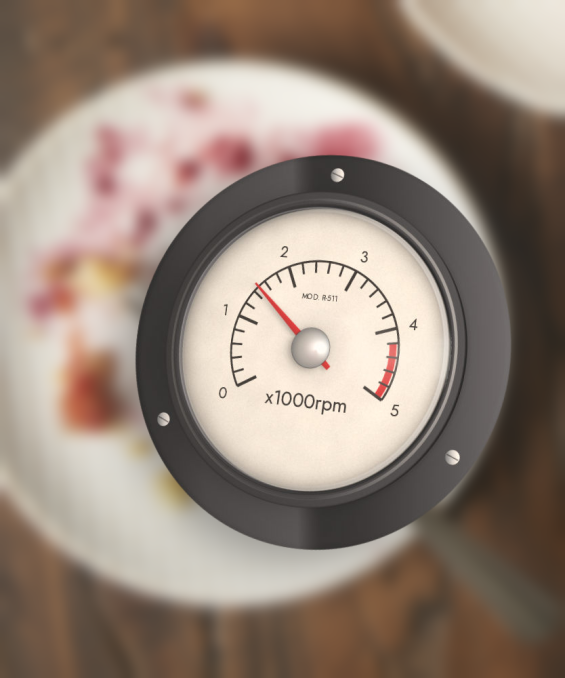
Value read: 1500,rpm
